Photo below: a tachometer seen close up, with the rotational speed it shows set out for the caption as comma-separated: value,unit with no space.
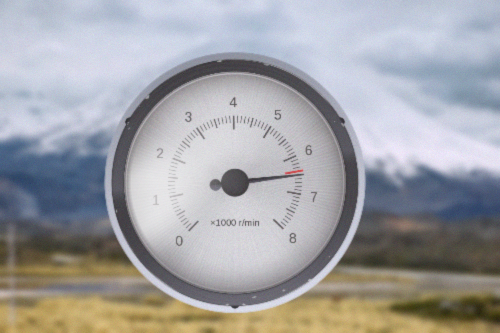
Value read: 6500,rpm
